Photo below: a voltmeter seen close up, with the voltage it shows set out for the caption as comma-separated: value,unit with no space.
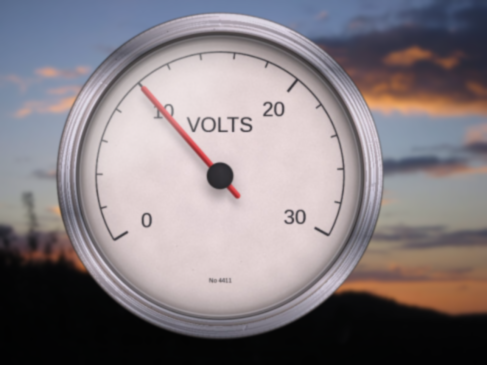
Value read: 10,V
